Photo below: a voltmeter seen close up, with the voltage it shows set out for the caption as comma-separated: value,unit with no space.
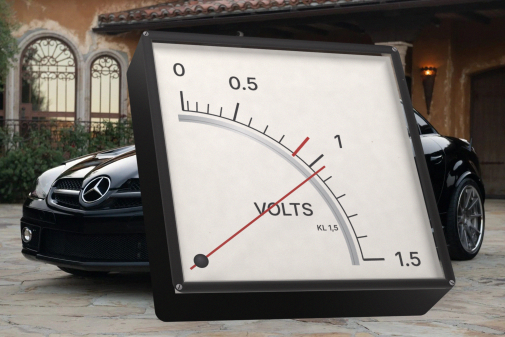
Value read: 1.05,V
